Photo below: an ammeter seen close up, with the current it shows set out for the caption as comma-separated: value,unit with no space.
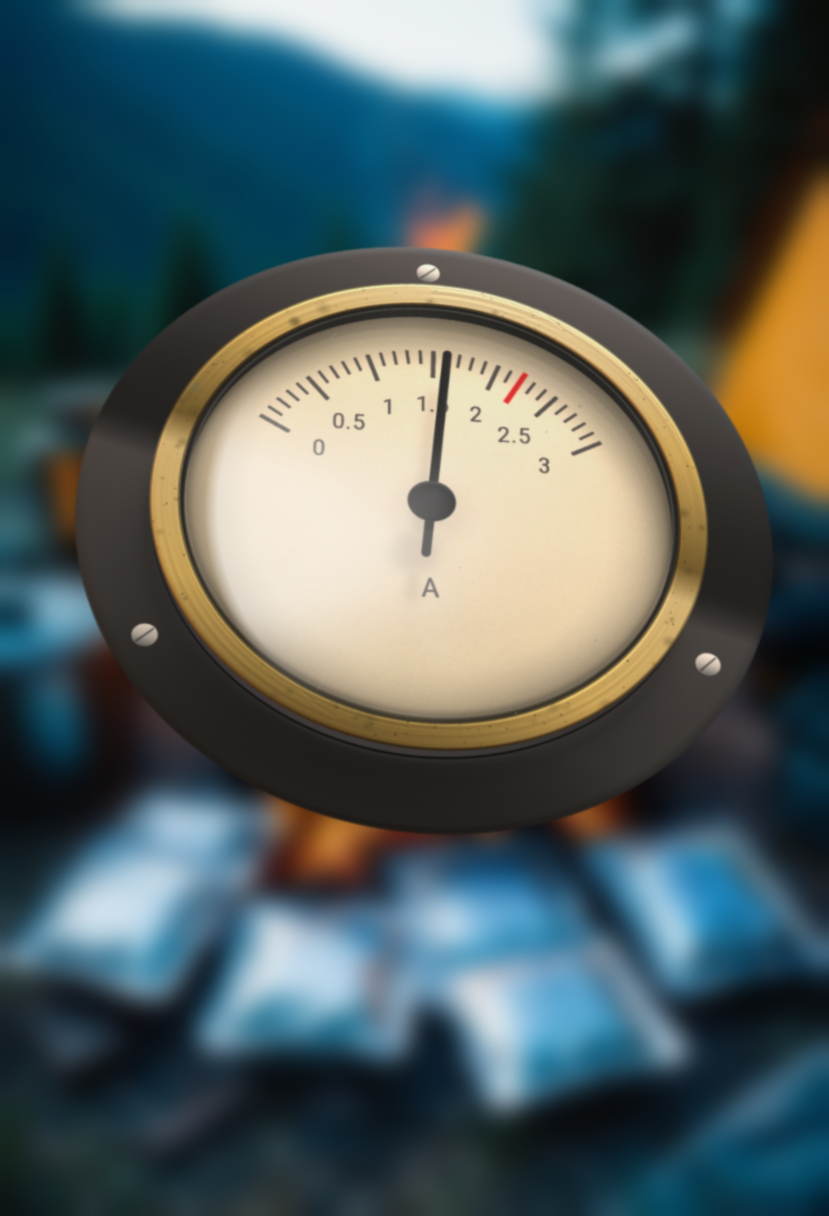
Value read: 1.6,A
